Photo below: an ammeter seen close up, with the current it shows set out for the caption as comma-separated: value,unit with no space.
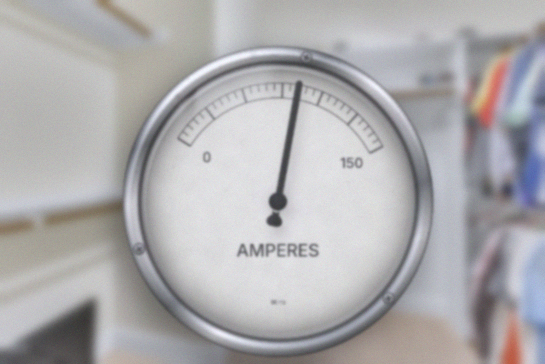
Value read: 85,A
